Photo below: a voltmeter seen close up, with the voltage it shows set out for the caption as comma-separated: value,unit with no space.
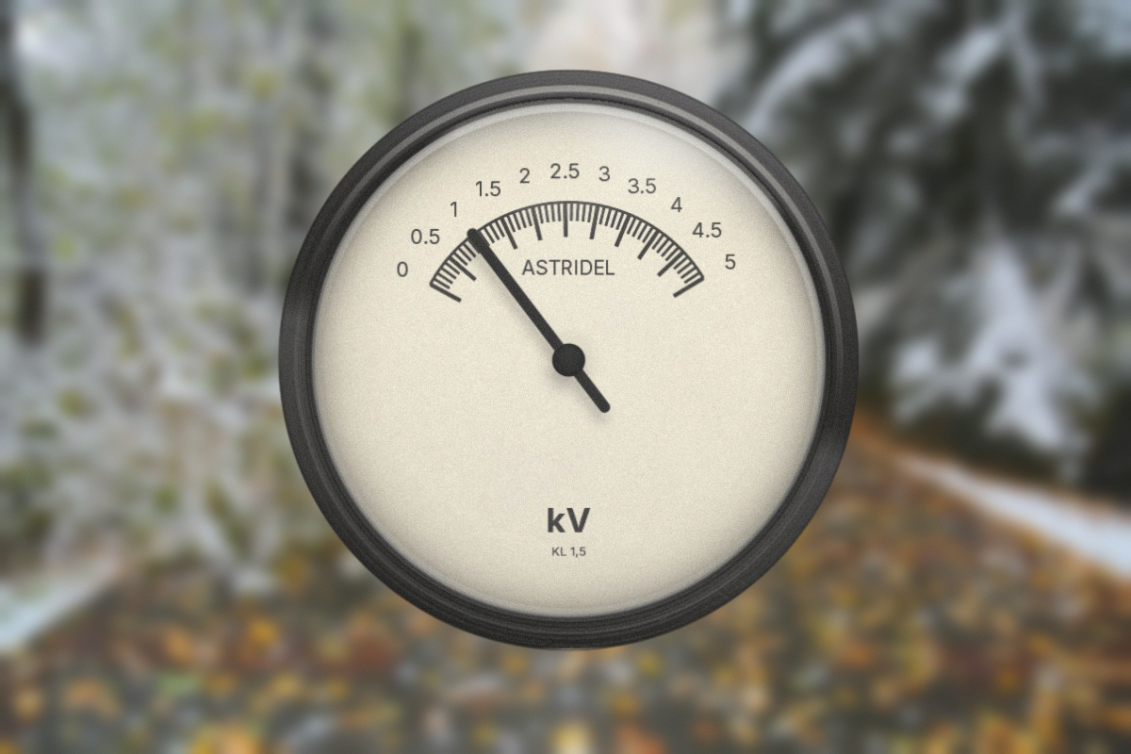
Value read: 1,kV
